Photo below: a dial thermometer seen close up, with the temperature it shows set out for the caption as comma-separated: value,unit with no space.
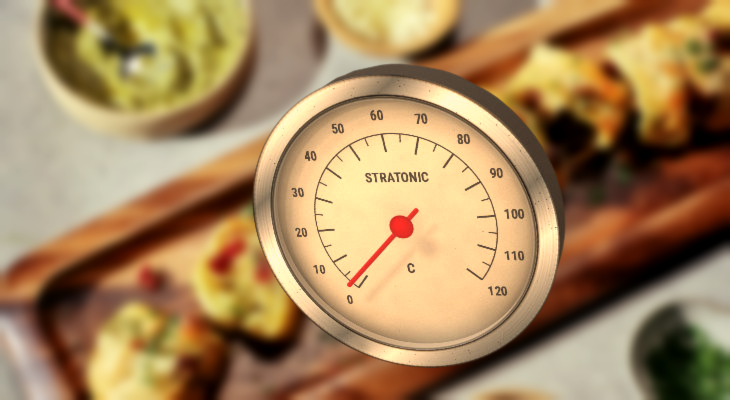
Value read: 2.5,°C
